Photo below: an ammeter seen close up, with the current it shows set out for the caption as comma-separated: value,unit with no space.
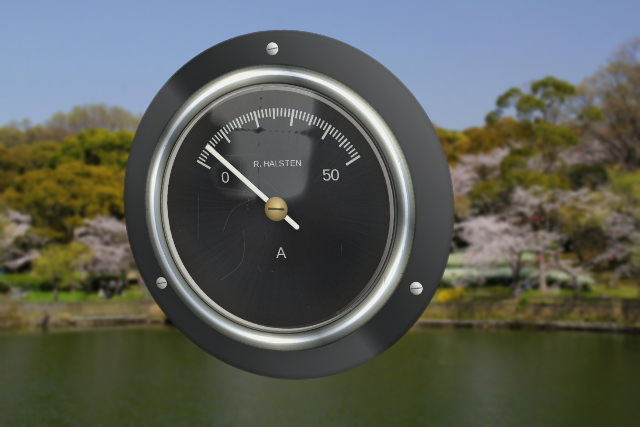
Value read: 5,A
